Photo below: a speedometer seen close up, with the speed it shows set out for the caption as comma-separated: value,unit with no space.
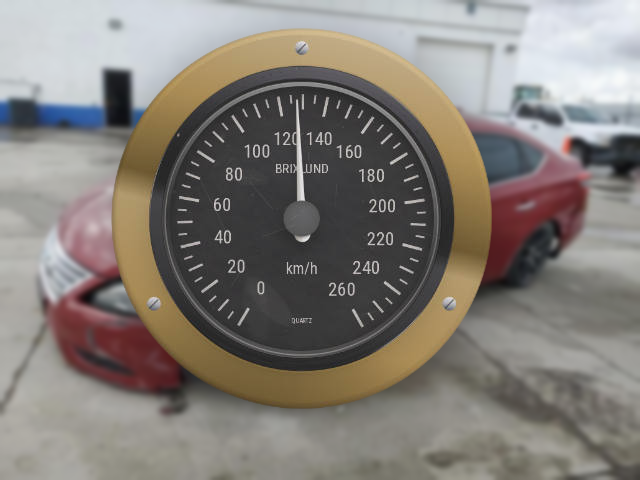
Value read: 127.5,km/h
